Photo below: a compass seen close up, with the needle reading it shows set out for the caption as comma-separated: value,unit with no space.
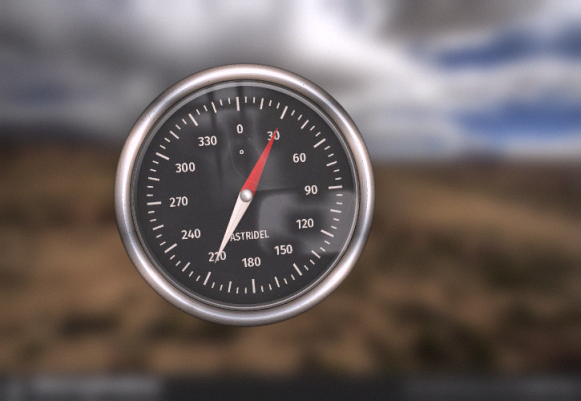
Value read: 30,°
